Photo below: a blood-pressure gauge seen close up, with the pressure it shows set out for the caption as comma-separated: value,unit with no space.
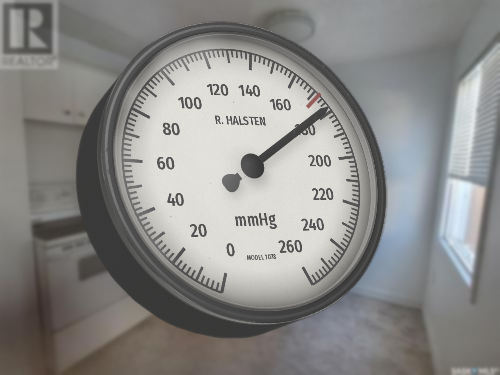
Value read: 178,mmHg
